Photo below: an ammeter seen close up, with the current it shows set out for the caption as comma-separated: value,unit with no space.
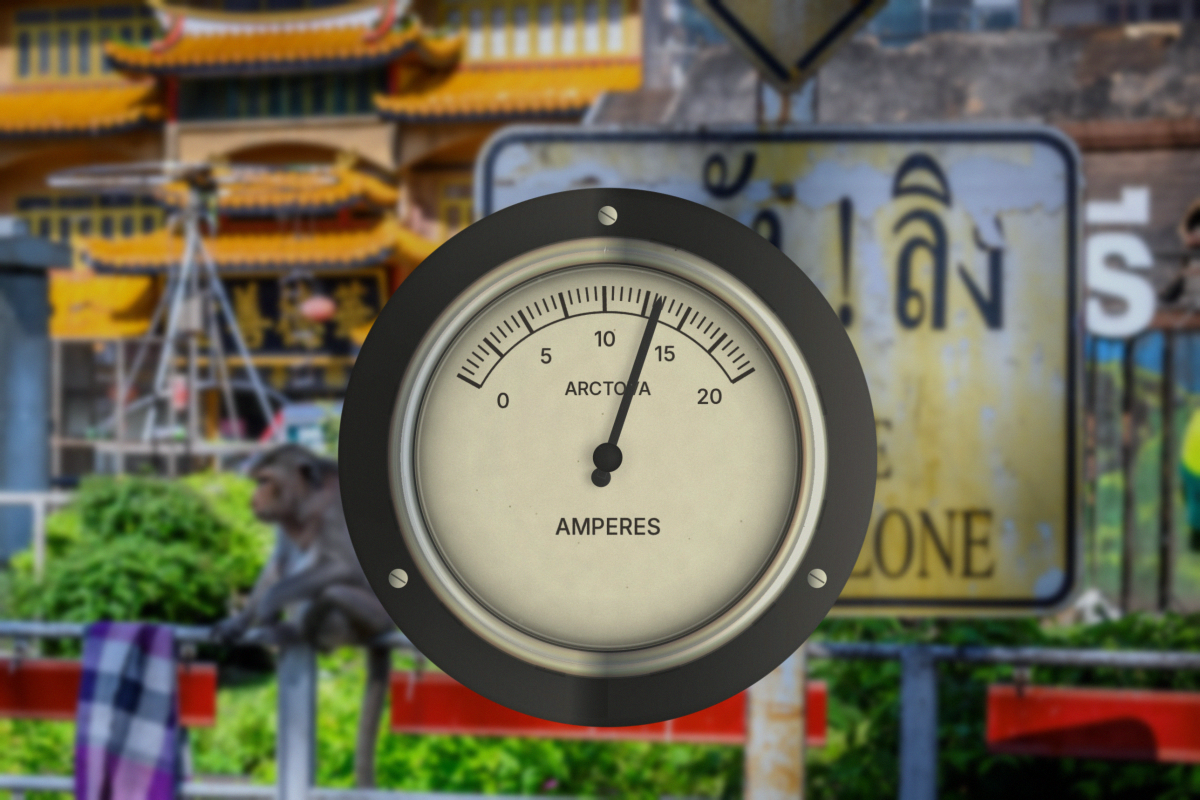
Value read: 13.25,A
